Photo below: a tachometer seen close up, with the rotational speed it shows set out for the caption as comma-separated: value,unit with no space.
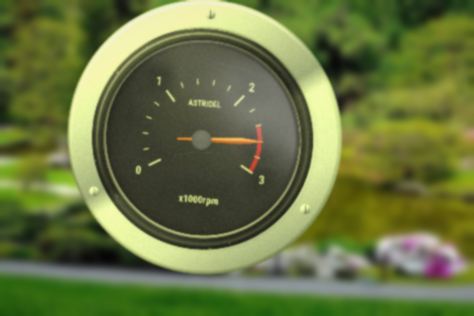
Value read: 2600,rpm
